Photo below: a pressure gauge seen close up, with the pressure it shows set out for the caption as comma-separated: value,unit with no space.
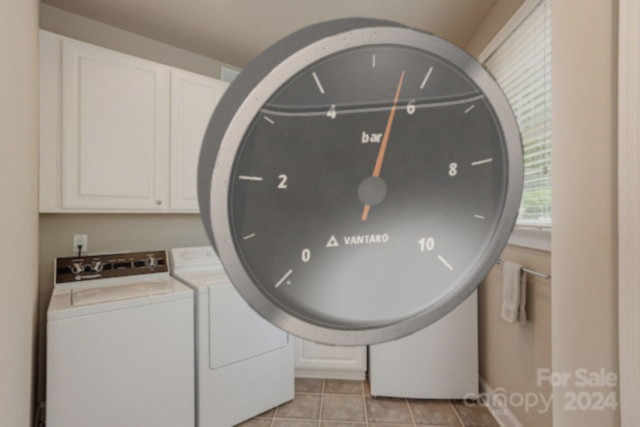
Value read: 5.5,bar
